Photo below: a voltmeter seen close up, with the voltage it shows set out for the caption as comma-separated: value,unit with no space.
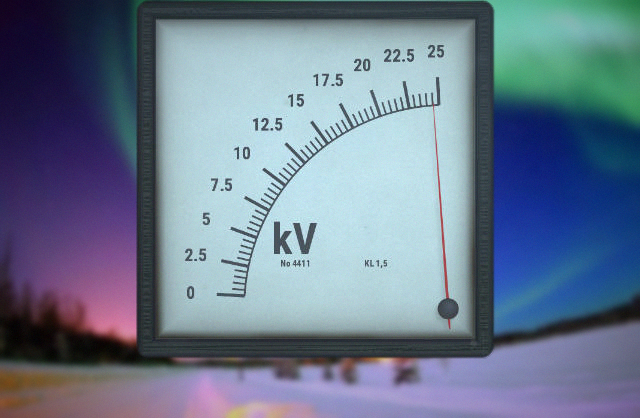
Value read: 24.5,kV
